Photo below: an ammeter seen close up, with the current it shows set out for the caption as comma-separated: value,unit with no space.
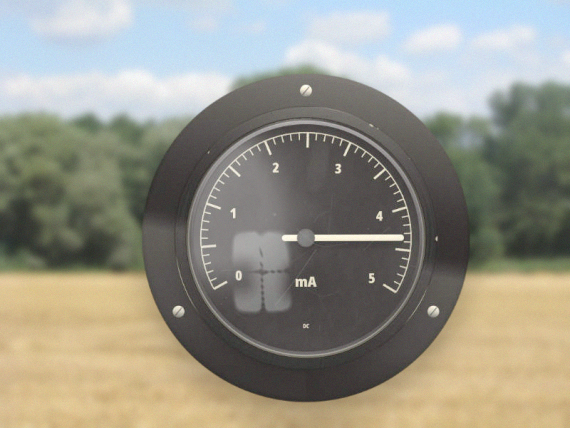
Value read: 4.35,mA
